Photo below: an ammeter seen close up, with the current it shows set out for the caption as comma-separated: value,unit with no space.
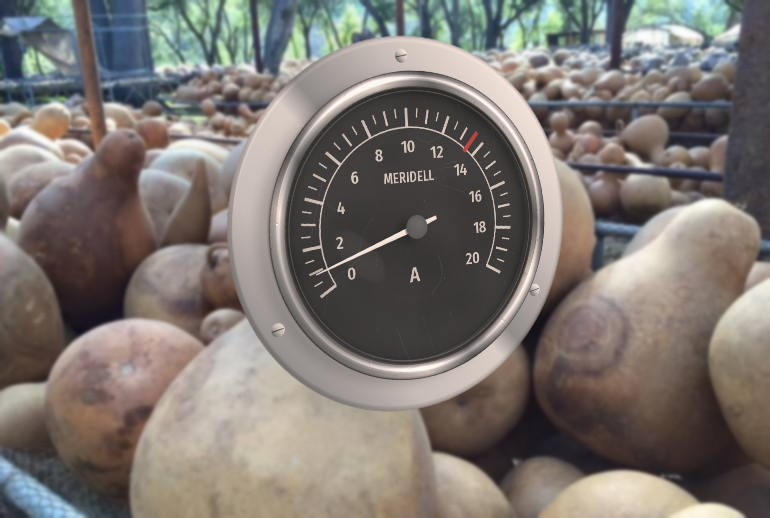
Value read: 1,A
